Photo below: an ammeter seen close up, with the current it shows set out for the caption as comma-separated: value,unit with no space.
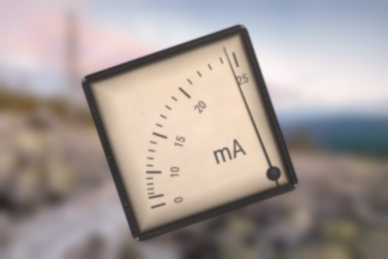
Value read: 24.5,mA
